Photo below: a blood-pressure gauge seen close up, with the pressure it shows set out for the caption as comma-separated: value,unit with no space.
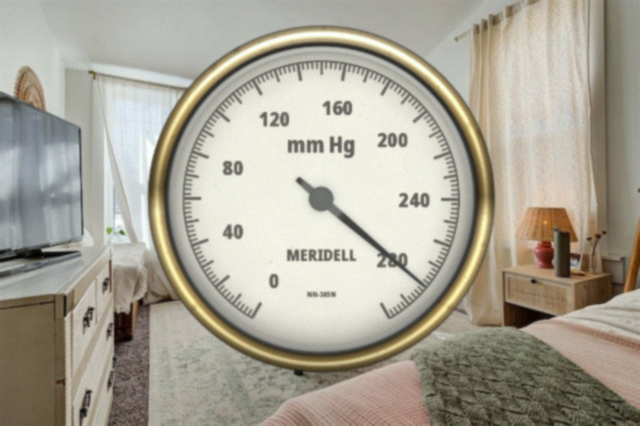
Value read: 280,mmHg
